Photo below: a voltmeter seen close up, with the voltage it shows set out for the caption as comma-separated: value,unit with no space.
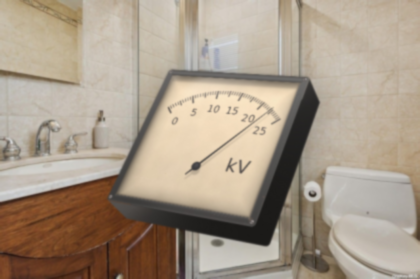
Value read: 22.5,kV
